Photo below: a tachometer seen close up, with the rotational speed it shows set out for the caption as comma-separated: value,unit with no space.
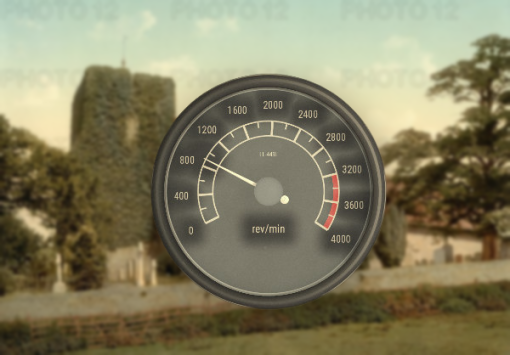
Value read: 900,rpm
